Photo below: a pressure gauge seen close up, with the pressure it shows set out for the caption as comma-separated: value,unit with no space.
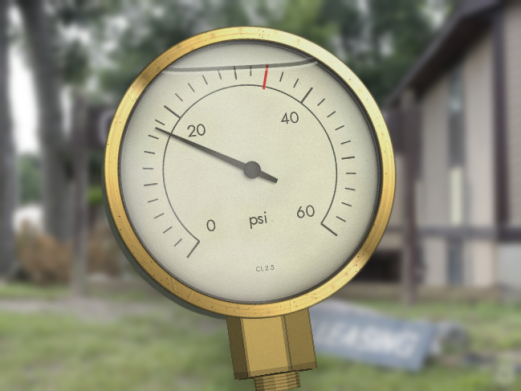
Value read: 17,psi
